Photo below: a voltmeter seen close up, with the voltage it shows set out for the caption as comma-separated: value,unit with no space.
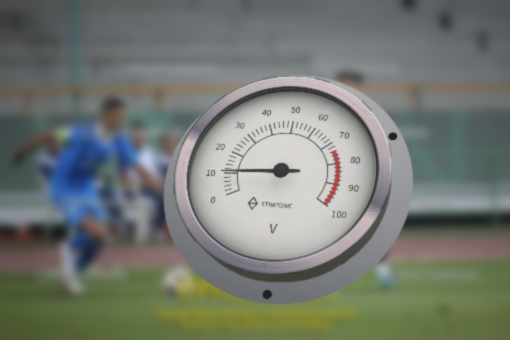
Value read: 10,V
